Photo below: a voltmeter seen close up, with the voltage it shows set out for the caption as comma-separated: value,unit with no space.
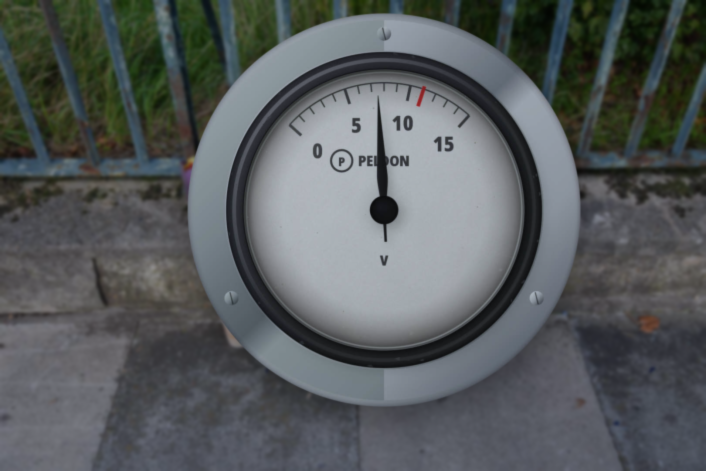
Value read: 7.5,V
